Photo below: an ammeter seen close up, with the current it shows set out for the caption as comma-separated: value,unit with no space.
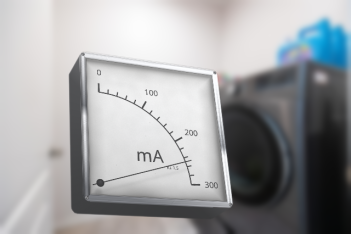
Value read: 250,mA
